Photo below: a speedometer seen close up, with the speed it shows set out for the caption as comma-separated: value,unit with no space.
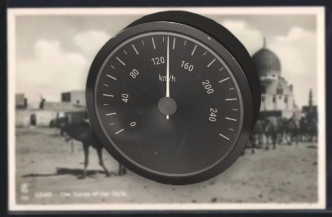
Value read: 135,km/h
